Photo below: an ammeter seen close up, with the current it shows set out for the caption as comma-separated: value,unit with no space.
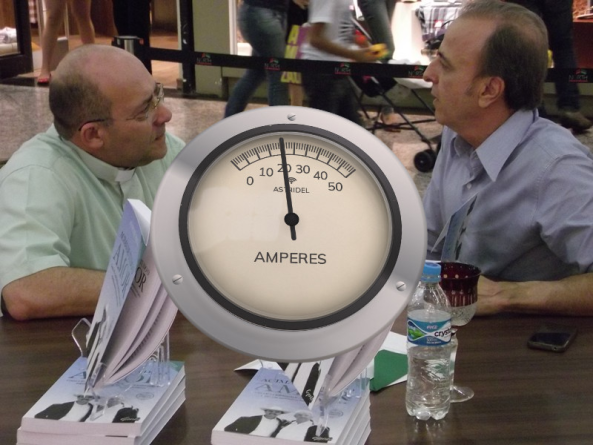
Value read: 20,A
